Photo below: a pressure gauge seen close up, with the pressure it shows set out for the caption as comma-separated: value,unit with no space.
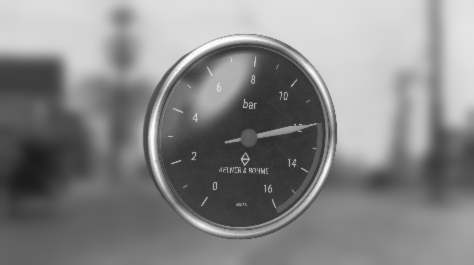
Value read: 12,bar
